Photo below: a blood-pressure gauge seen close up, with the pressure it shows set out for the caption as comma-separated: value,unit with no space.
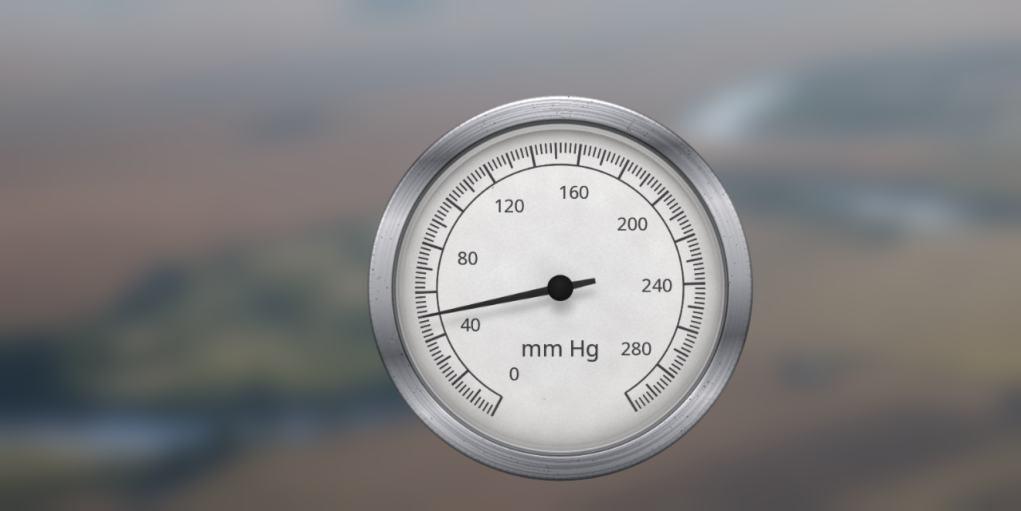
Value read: 50,mmHg
